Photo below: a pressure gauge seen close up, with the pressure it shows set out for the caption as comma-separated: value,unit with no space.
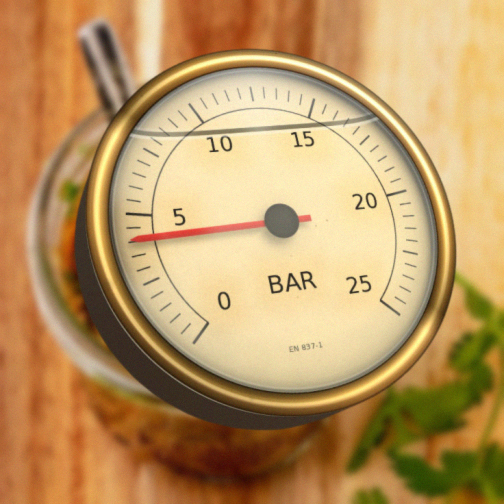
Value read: 4,bar
